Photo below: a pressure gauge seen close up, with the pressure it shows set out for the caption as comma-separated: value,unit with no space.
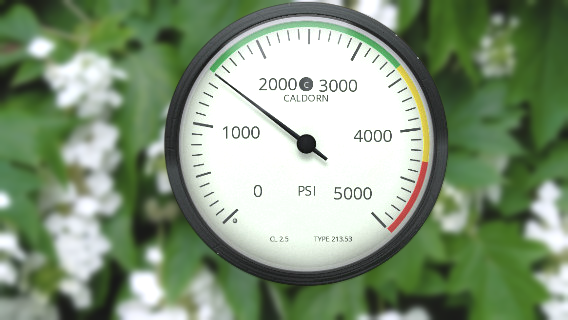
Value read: 1500,psi
